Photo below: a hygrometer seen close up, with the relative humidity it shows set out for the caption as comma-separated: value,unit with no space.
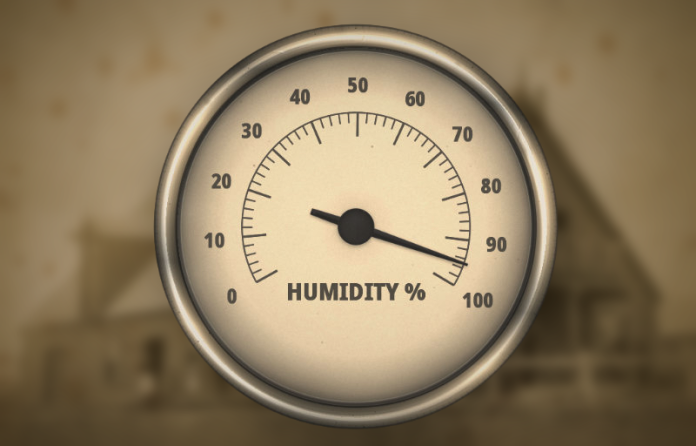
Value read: 95,%
